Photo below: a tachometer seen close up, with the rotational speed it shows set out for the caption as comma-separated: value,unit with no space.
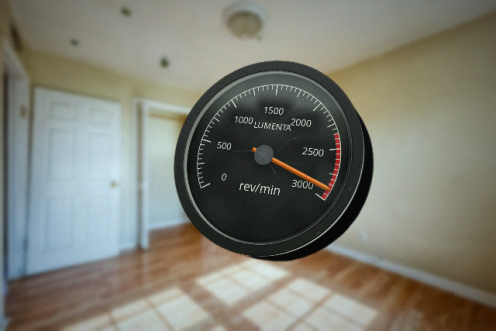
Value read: 2900,rpm
